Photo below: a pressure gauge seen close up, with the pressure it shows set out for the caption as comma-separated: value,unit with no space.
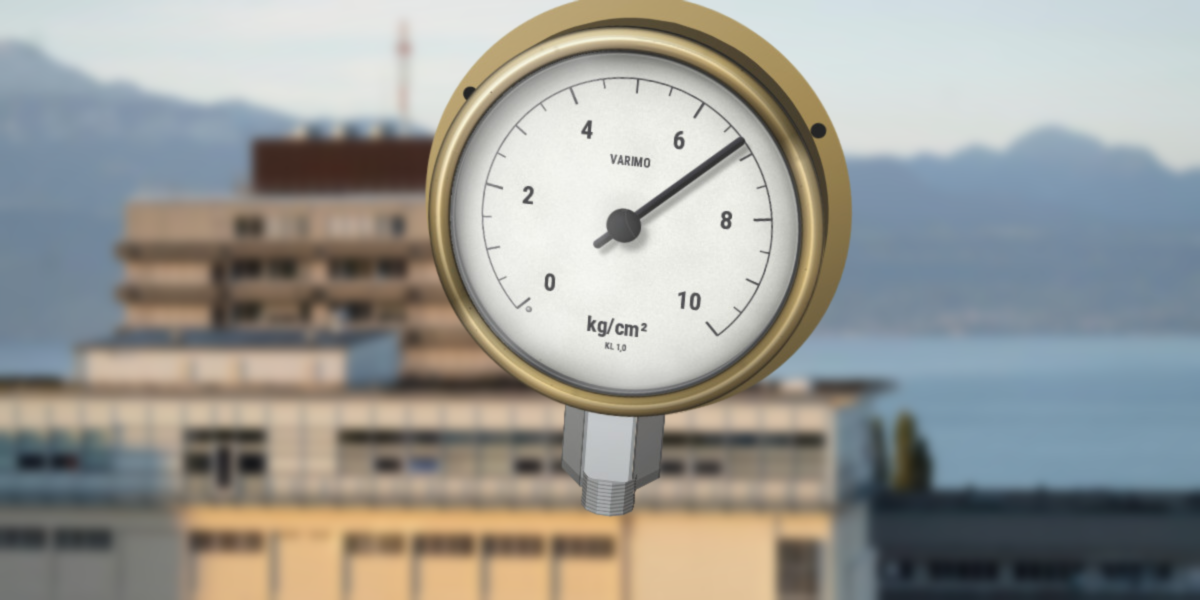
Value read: 6.75,kg/cm²
